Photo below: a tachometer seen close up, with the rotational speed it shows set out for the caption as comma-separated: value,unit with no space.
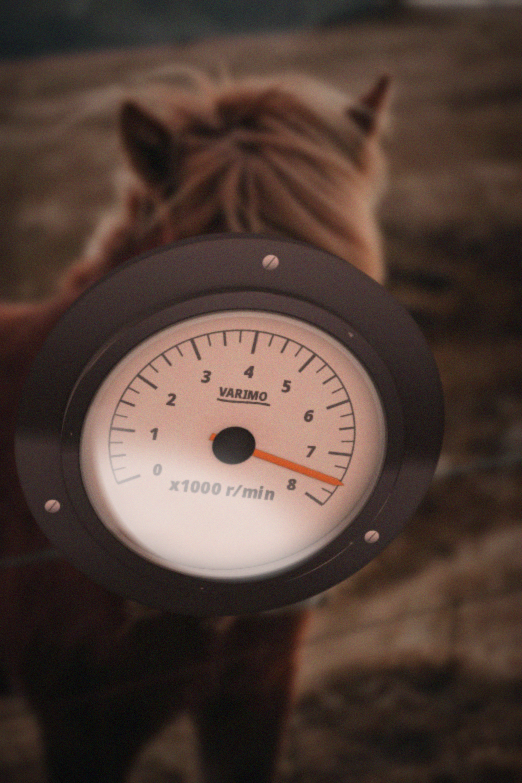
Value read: 7500,rpm
